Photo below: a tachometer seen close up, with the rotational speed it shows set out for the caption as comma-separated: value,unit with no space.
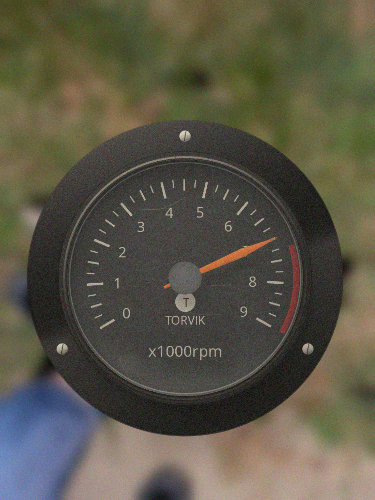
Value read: 7000,rpm
